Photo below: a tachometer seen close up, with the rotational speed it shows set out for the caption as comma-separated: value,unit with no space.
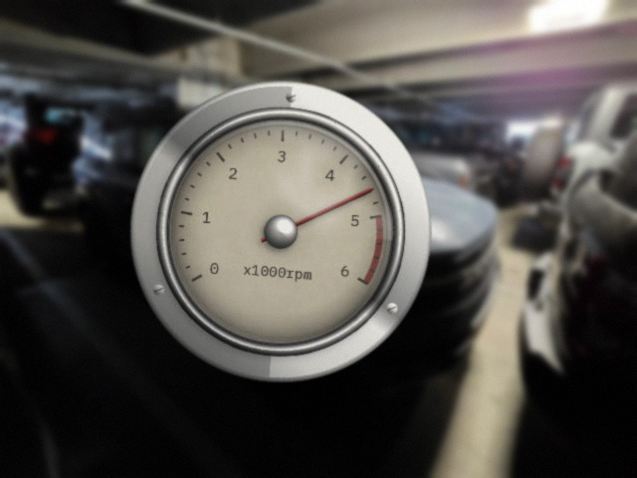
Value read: 4600,rpm
